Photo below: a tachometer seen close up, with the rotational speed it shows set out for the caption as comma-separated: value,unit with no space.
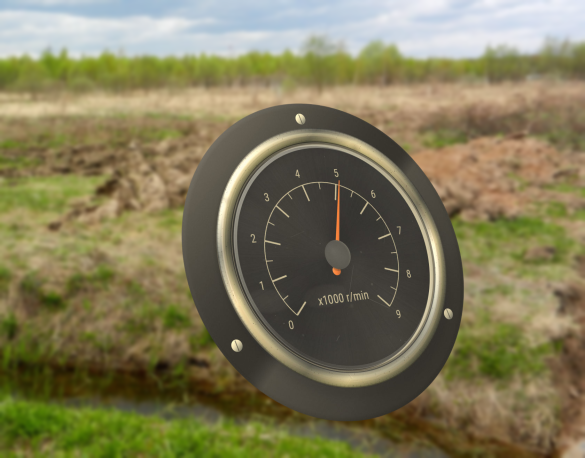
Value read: 5000,rpm
